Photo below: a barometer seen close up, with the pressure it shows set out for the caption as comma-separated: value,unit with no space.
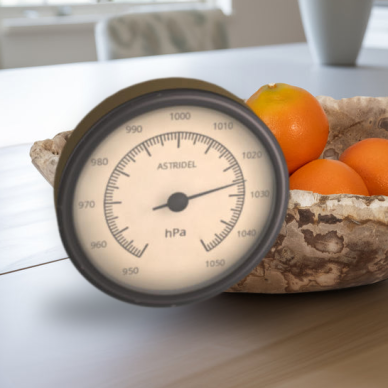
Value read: 1025,hPa
